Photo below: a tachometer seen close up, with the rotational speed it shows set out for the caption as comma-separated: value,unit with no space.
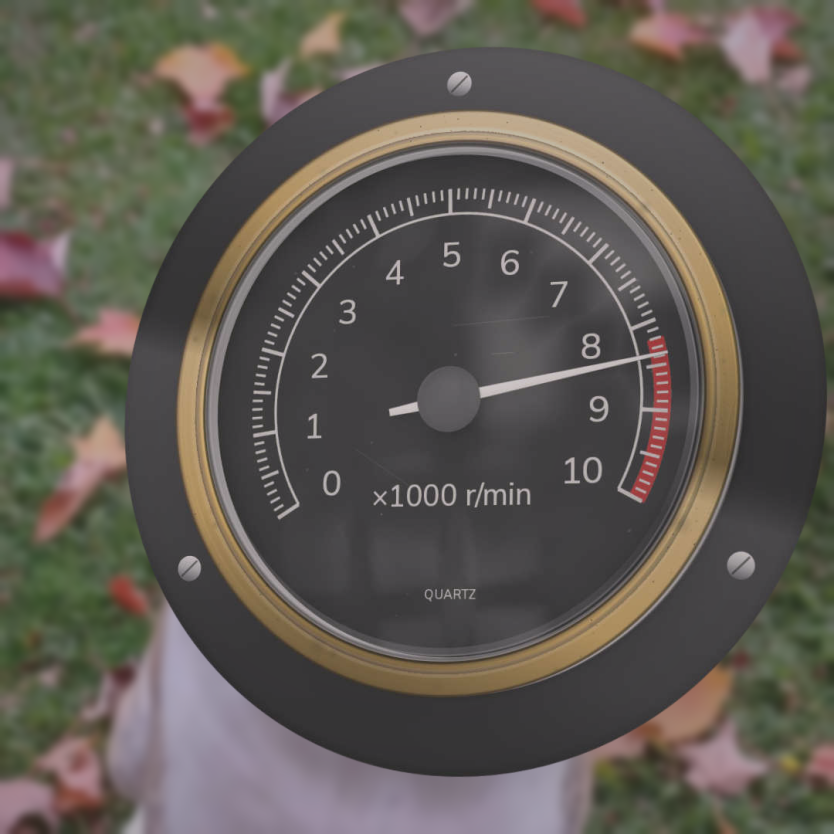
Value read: 8400,rpm
